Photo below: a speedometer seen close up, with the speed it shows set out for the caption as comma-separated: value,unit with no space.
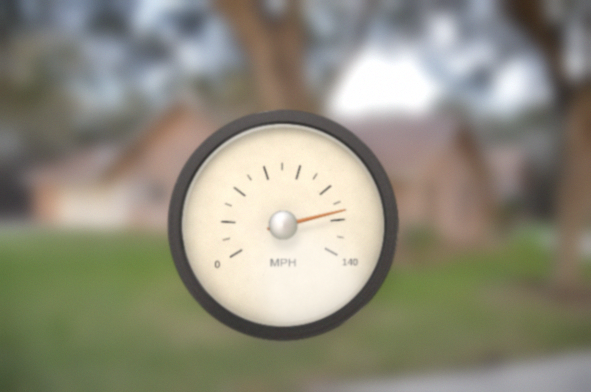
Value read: 115,mph
